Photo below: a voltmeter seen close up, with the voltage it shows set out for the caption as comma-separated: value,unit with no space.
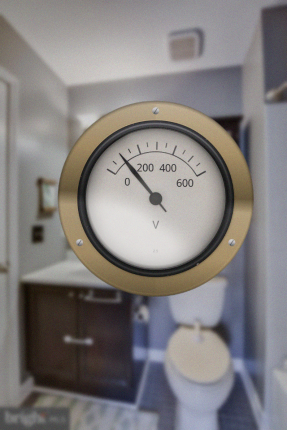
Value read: 100,V
